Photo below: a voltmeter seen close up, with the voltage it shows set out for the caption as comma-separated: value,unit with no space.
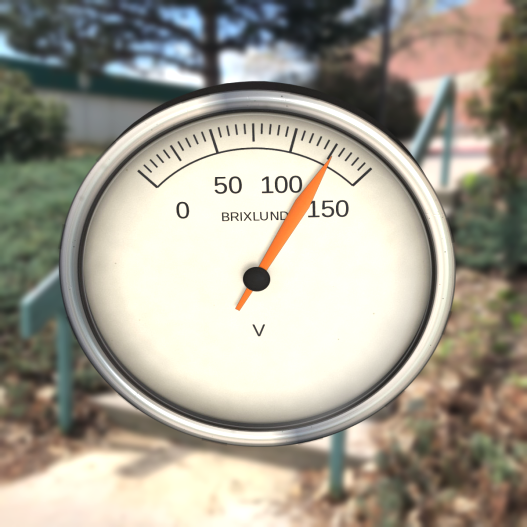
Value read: 125,V
